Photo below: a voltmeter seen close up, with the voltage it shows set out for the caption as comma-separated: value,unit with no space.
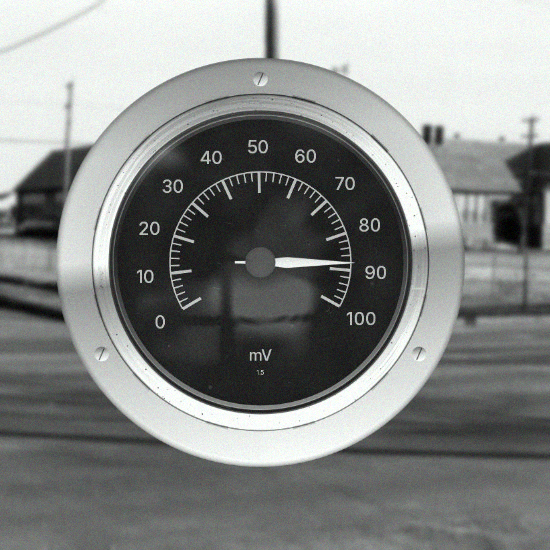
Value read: 88,mV
